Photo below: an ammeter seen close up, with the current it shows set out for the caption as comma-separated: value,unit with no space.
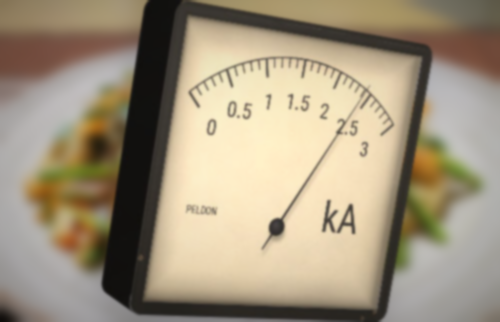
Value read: 2.4,kA
